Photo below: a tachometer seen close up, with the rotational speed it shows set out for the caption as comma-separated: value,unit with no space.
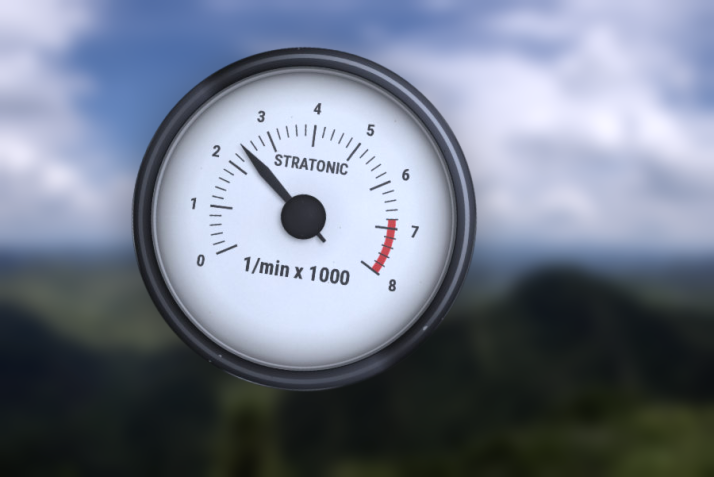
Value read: 2400,rpm
